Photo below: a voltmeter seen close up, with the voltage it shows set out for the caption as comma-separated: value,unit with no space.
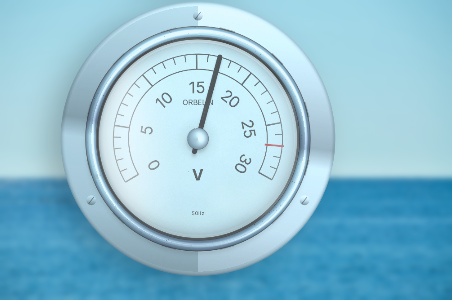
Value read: 17,V
